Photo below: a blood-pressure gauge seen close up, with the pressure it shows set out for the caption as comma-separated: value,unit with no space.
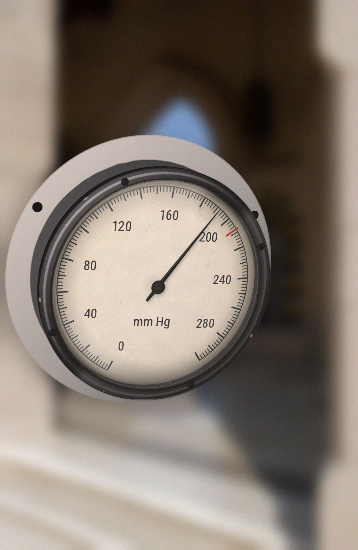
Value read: 190,mmHg
